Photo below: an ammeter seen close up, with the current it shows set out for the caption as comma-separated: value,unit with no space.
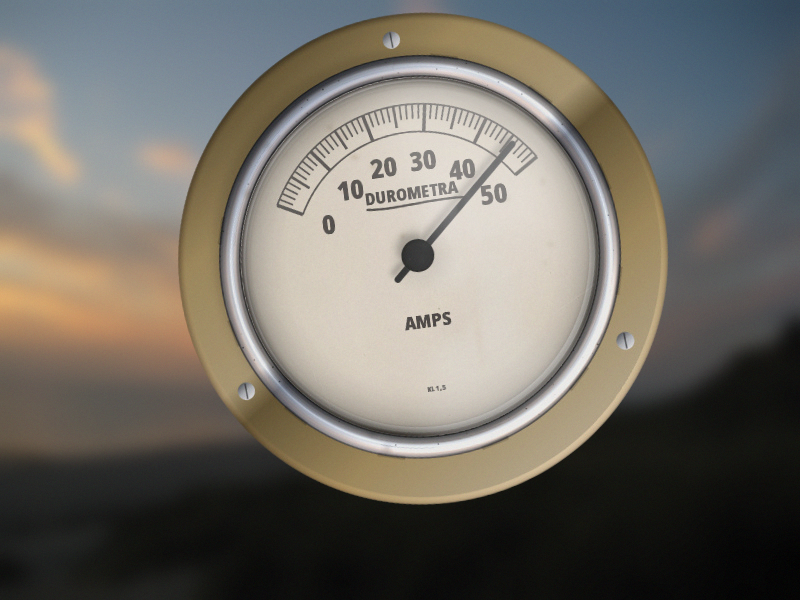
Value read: 46,A
